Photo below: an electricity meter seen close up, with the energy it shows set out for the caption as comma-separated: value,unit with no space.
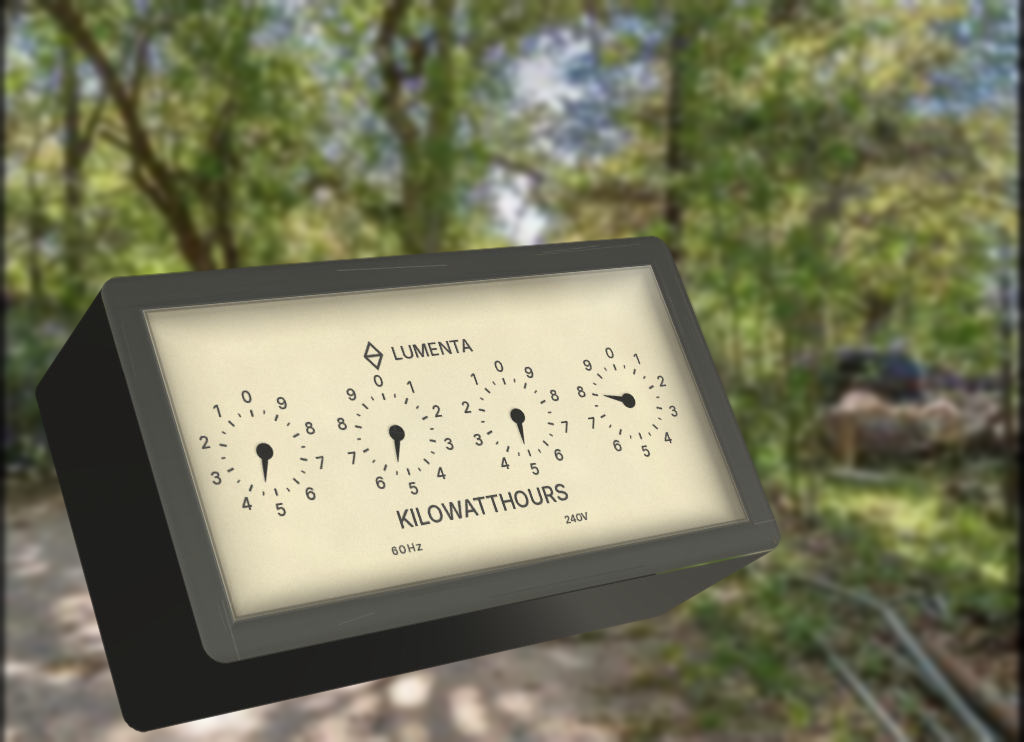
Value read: 4548,kWh
